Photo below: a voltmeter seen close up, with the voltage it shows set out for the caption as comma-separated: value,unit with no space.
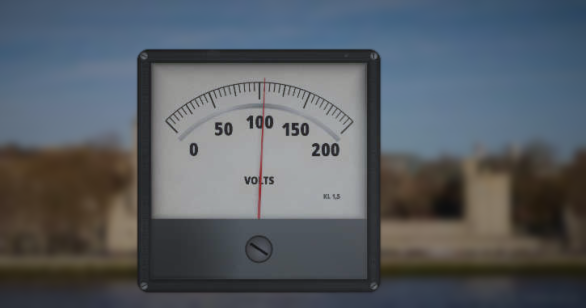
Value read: 105,V
